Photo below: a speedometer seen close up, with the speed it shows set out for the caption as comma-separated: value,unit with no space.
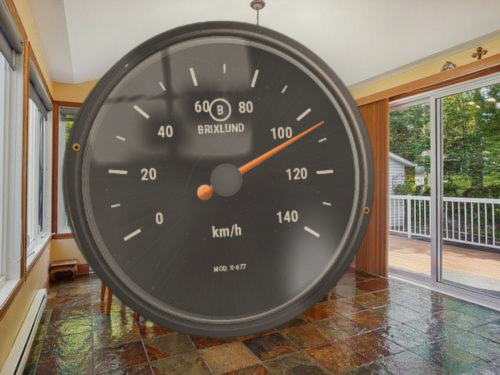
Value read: 105,km/h
